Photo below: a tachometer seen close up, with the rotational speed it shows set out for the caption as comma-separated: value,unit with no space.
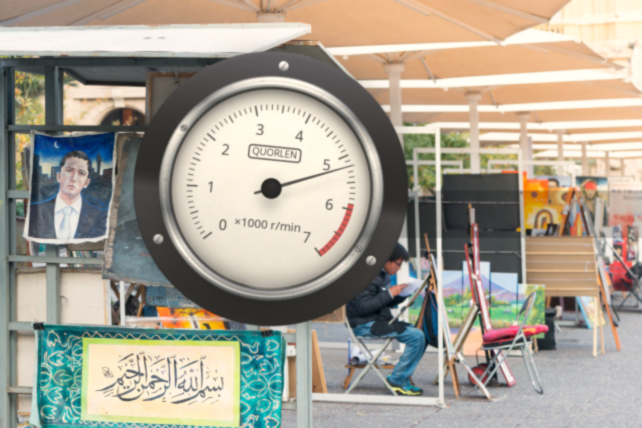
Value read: 5200,rpm
